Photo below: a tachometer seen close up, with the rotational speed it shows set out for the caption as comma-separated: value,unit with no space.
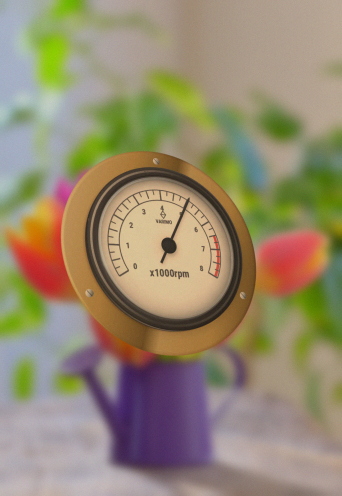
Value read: 5000,rpm
